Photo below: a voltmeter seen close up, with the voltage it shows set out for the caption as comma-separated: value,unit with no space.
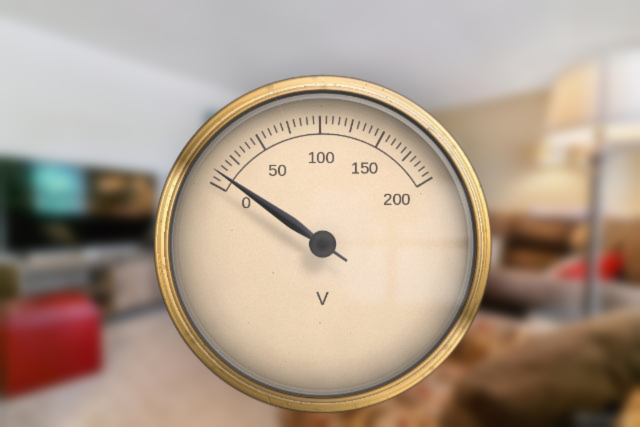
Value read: 10,V
